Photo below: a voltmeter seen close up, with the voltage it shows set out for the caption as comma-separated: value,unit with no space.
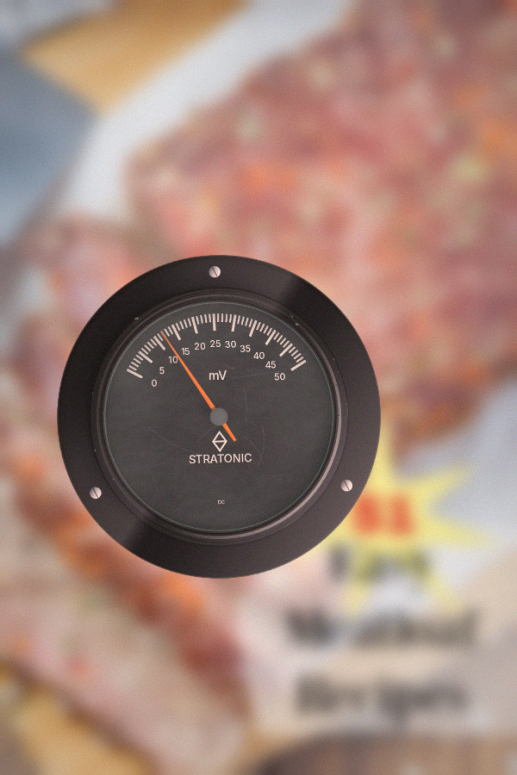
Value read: 12,mV
